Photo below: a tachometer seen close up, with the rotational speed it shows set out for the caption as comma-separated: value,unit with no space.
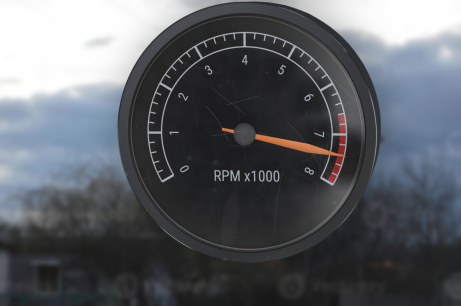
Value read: 7400,rpm
